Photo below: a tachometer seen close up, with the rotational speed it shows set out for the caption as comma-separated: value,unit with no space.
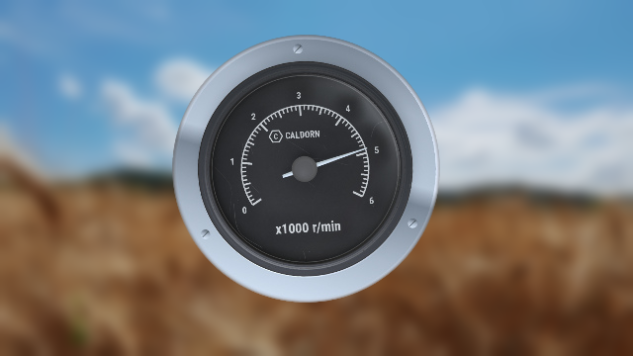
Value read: 4900,rpm
